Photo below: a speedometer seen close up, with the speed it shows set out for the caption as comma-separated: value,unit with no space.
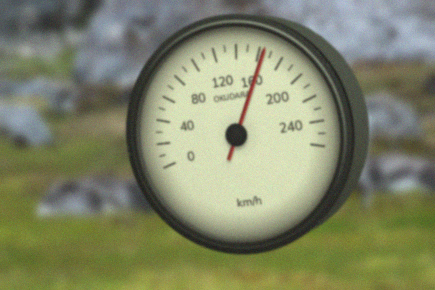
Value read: 165,km/h
